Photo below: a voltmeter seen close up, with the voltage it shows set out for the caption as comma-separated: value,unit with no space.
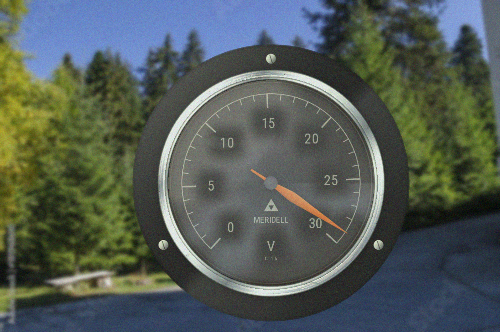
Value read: 29,V
